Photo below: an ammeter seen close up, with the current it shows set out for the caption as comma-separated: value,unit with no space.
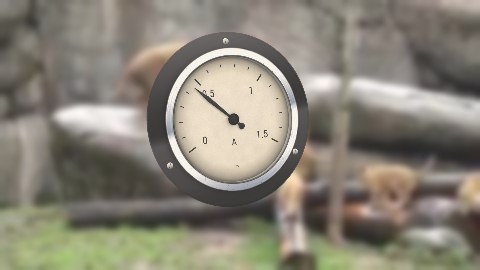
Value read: 0.45,A
